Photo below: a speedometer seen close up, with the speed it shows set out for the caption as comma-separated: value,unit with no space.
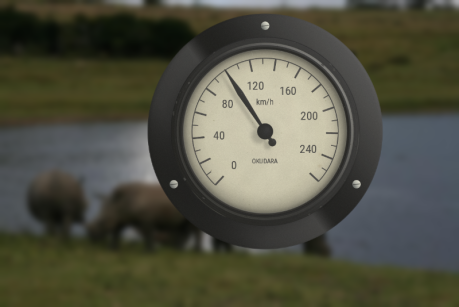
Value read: 100,km/h
